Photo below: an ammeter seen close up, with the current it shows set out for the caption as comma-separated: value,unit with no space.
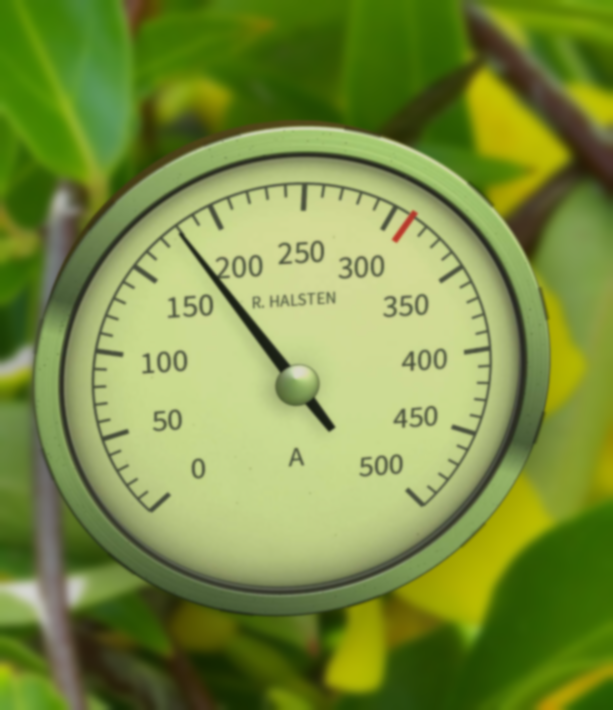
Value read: 180,A
